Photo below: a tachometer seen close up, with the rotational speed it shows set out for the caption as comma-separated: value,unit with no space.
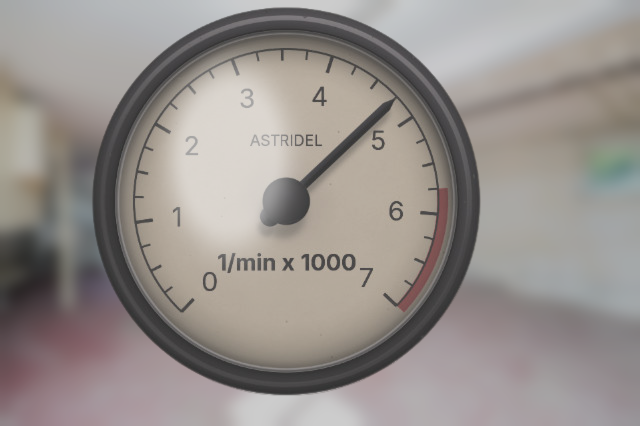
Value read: 4750,rpm
